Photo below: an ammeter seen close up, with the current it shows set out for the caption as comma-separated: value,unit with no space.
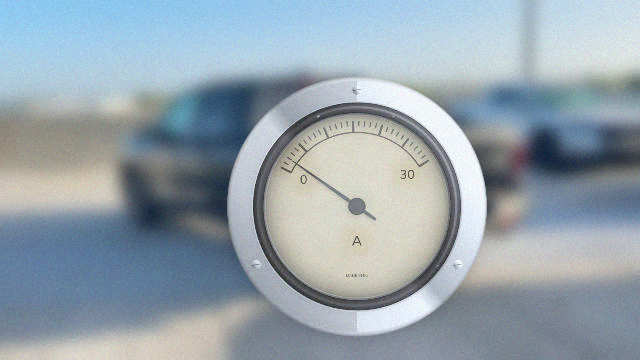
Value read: 2,A
